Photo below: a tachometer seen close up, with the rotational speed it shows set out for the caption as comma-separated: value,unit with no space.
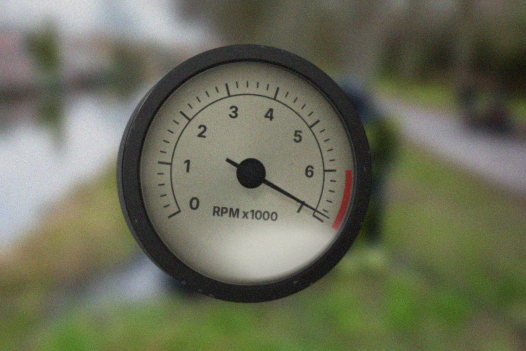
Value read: 6900,rpm
